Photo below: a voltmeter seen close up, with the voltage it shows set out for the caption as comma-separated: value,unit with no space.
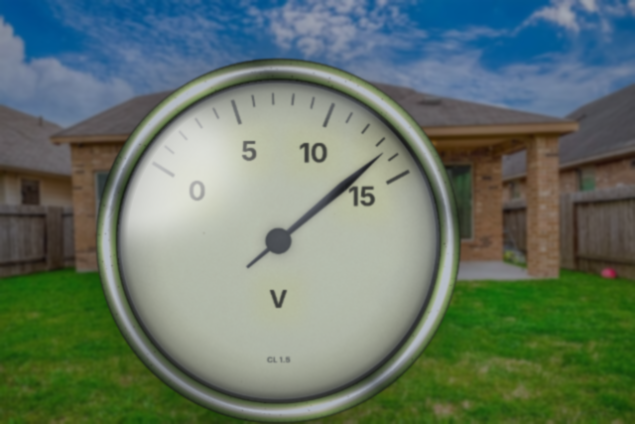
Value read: 13.5,V
